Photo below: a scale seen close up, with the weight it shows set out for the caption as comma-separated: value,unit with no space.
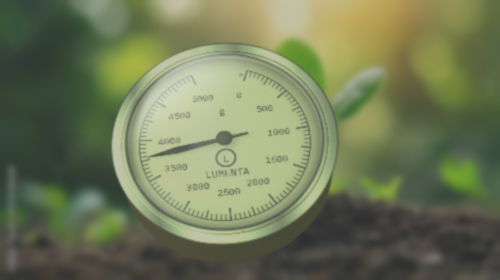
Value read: 3750,g
